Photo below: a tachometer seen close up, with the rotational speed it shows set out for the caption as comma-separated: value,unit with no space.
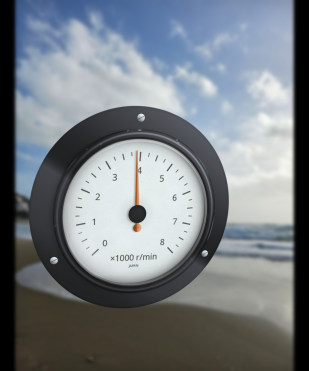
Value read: 3875,rpm
